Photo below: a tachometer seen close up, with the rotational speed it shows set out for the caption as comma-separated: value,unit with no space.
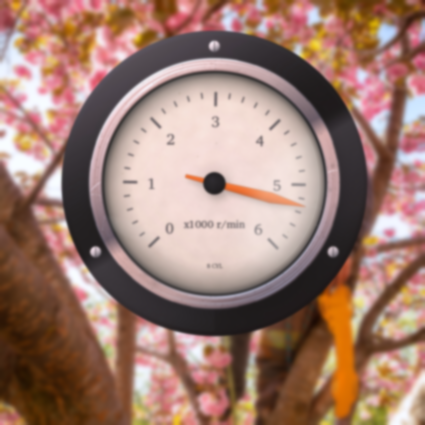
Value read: 5300,rpm
